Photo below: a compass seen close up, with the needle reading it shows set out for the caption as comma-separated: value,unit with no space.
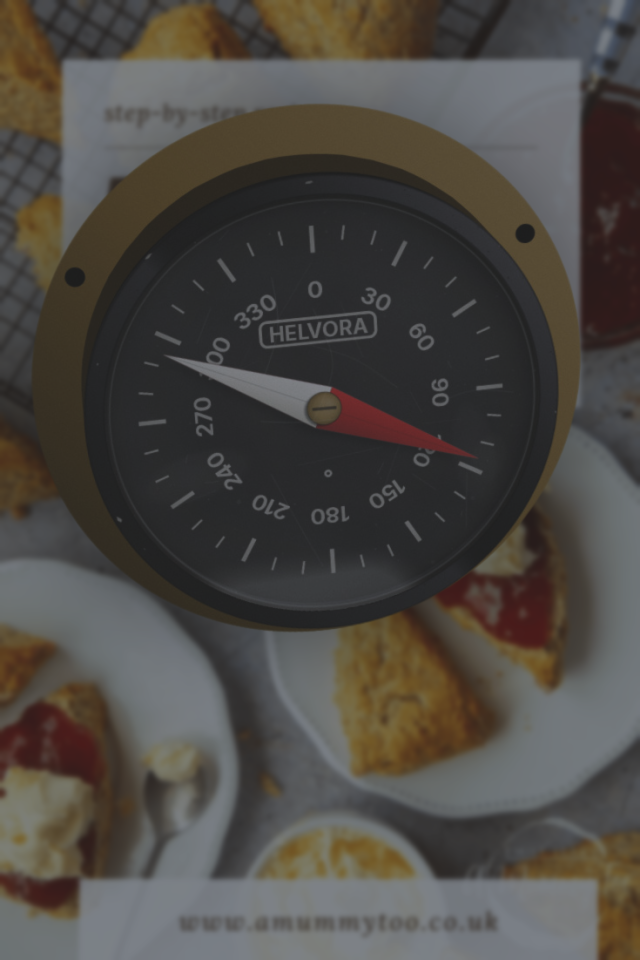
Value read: 115,°
